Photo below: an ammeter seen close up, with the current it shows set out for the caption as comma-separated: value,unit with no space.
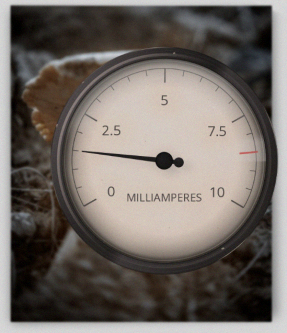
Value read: 1.5,mA
